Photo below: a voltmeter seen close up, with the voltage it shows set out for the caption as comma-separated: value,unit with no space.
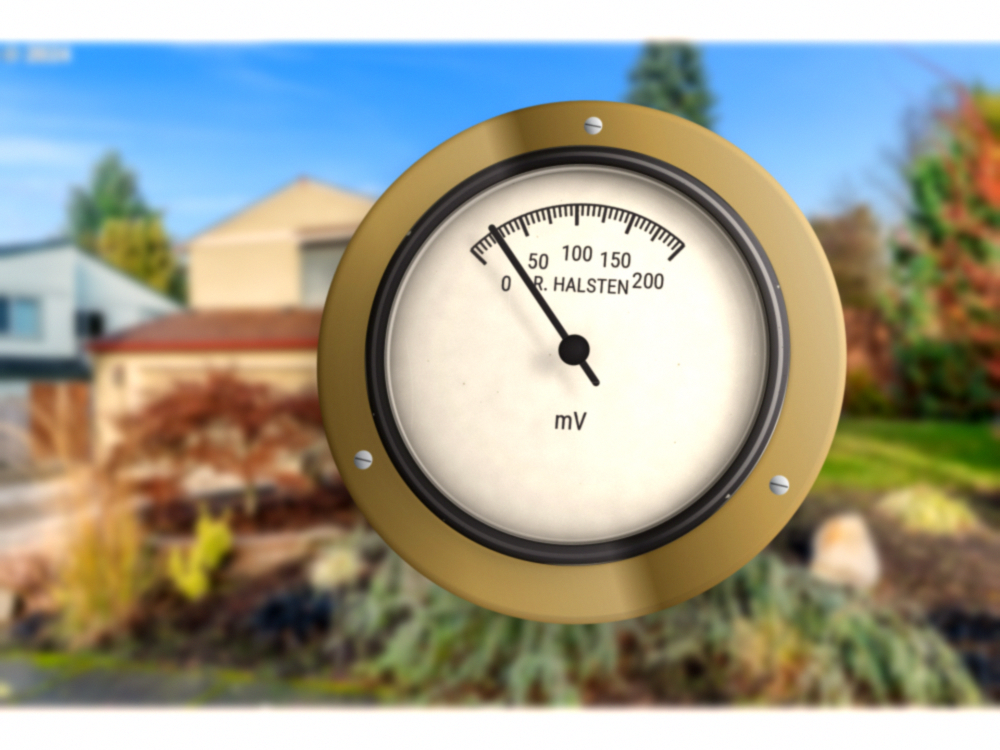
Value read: 25,mV
